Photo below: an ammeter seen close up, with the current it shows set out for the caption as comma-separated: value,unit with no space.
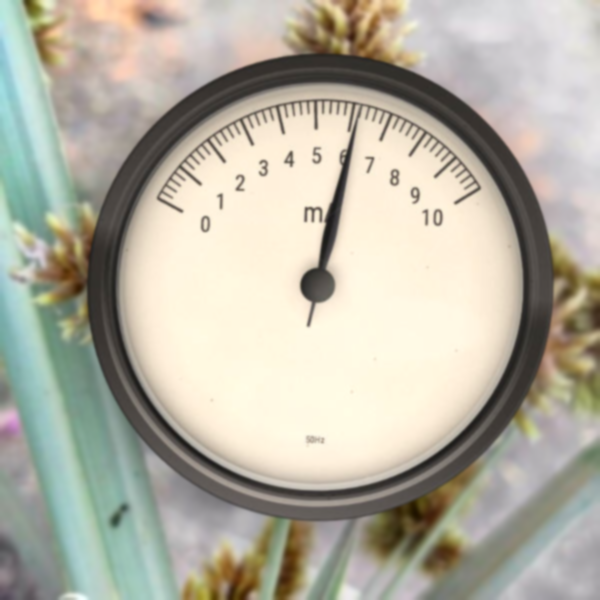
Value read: 6.2,mA
